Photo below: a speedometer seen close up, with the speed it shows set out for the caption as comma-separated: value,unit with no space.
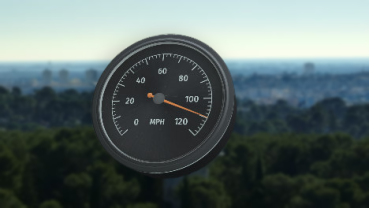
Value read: 110,mph
